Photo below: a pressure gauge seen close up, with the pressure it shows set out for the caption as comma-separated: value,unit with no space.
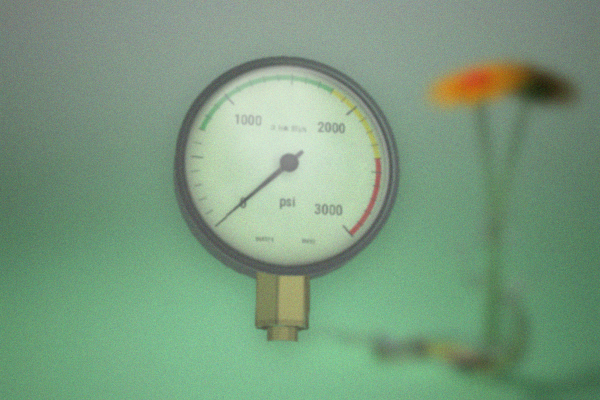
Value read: 0,psi
